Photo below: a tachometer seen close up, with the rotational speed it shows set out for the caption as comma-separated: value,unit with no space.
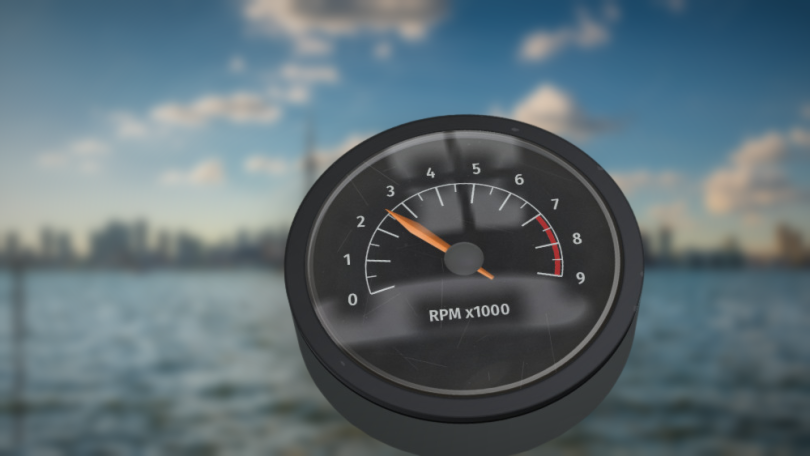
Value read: 2500,rpm
